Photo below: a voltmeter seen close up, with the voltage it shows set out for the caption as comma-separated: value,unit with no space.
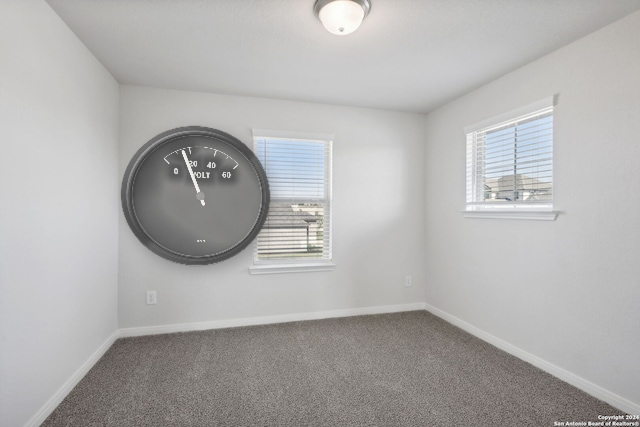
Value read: 15,V
